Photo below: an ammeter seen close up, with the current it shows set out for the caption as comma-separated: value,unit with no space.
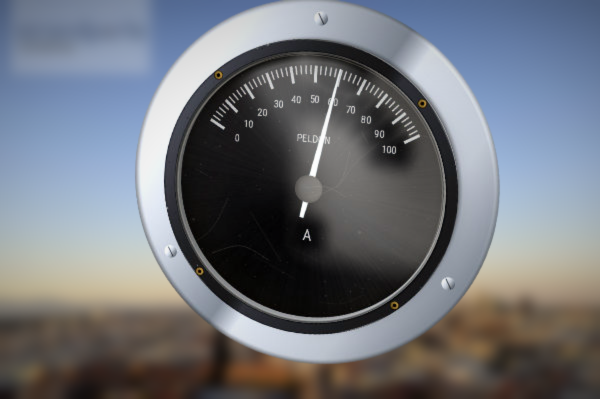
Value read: 60,A
